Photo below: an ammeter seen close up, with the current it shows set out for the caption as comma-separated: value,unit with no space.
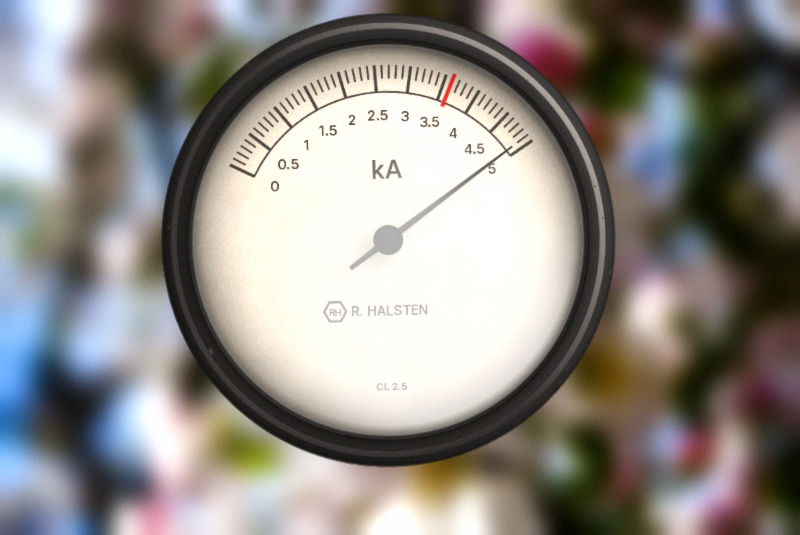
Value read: 4.9,kA
